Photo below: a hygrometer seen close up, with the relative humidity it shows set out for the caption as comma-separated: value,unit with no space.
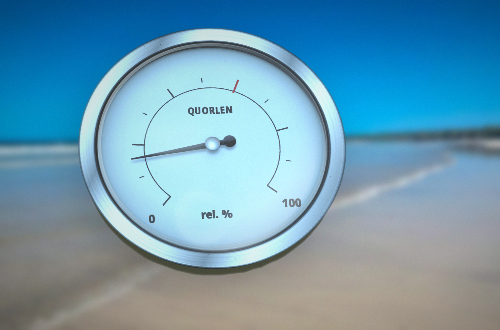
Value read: 15,%
